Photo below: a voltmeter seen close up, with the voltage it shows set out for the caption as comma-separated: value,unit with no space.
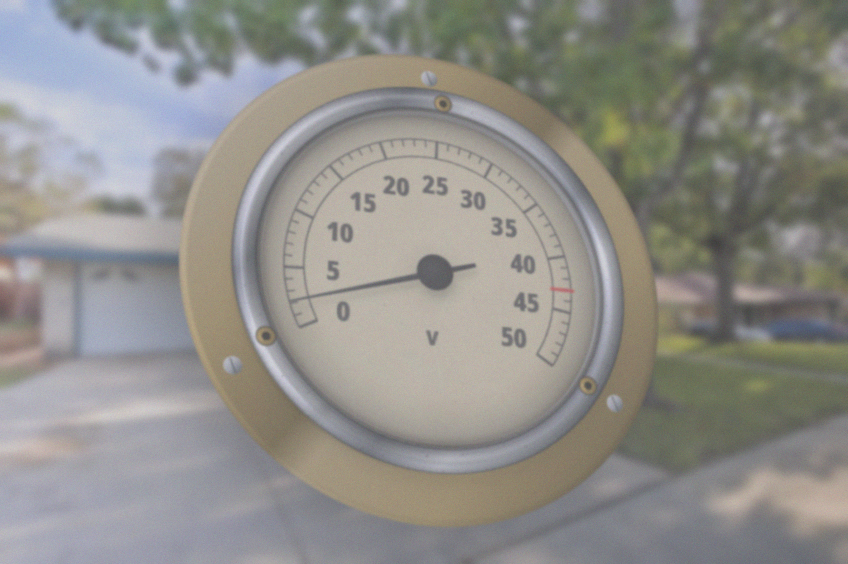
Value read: 2,V
